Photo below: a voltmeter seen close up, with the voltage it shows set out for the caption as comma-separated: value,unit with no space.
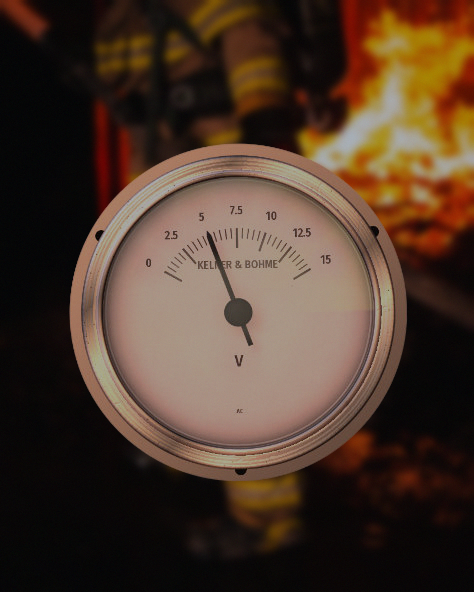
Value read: 5,V
